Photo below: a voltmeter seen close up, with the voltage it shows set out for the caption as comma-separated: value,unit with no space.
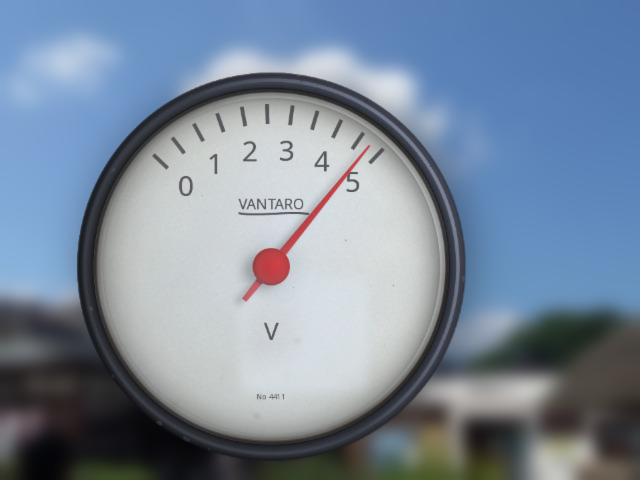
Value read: 4.75,V
